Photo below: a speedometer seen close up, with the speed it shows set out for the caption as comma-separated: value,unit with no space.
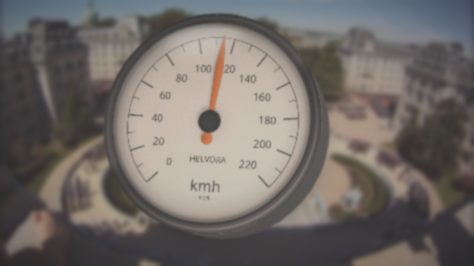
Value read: 115,km/h
